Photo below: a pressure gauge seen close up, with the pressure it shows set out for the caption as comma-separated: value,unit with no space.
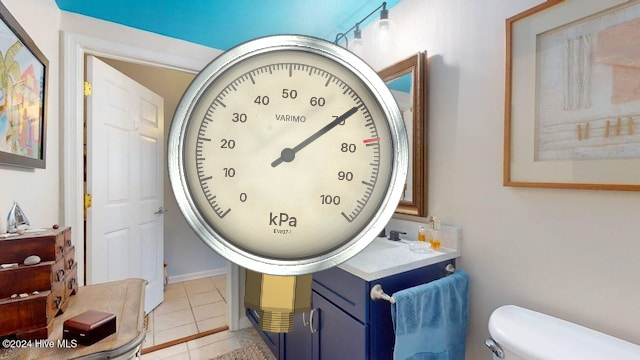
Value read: 70,kPa
